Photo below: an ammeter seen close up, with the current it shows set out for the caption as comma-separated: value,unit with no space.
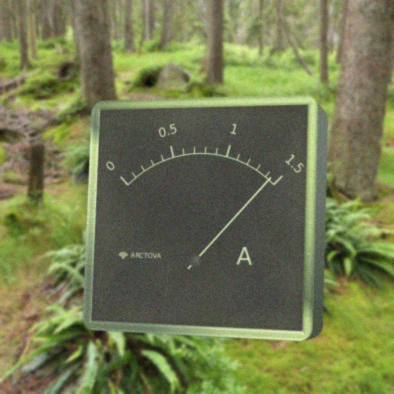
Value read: 1.45,A
